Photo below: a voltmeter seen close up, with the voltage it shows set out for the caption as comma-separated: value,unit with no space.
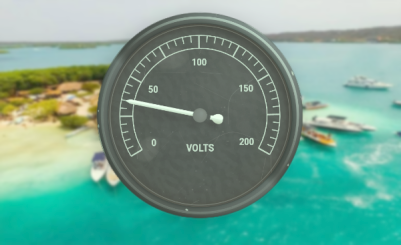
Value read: 35,V
